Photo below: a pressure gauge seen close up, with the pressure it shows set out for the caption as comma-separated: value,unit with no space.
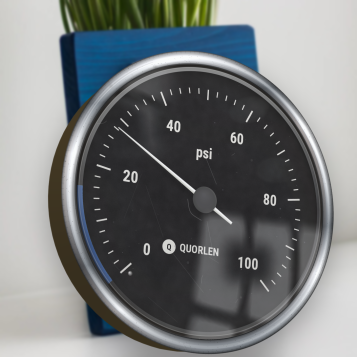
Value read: 28,psi
